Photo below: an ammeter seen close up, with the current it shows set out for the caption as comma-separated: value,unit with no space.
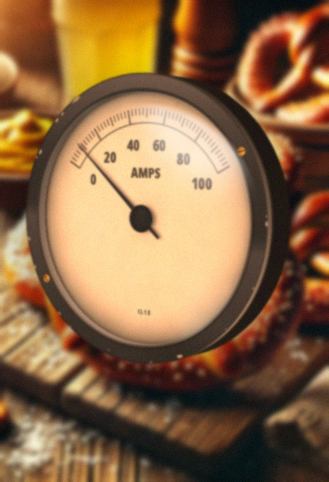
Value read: 10,A
